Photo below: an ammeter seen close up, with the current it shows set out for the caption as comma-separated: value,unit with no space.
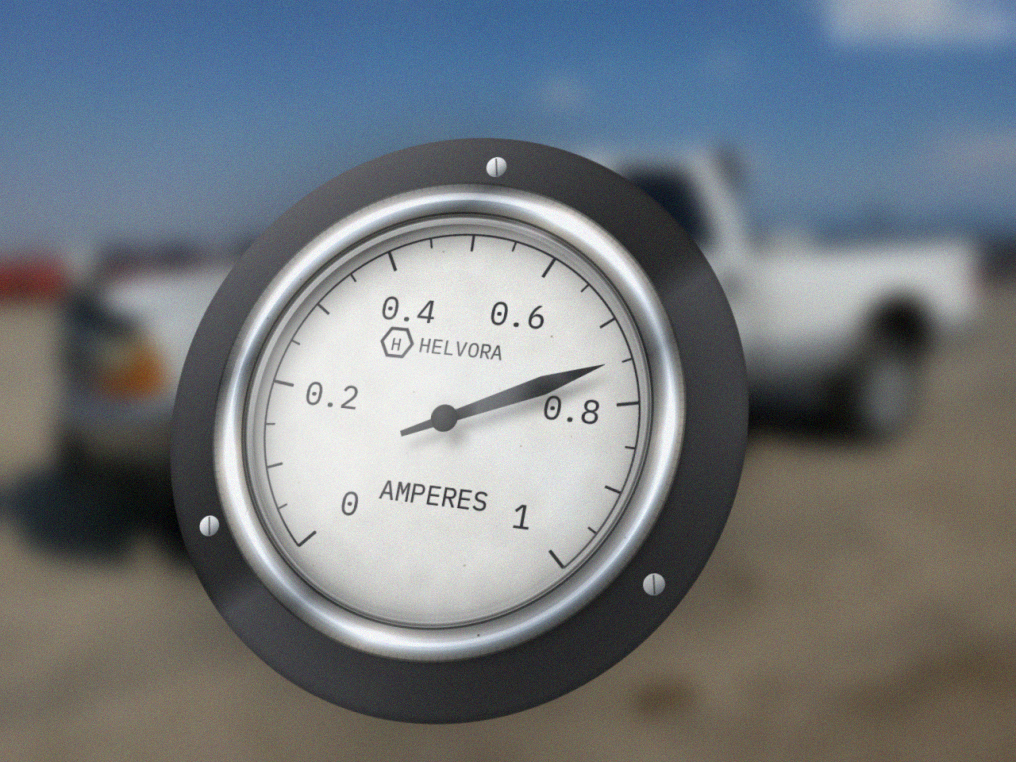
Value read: 0.75,A
